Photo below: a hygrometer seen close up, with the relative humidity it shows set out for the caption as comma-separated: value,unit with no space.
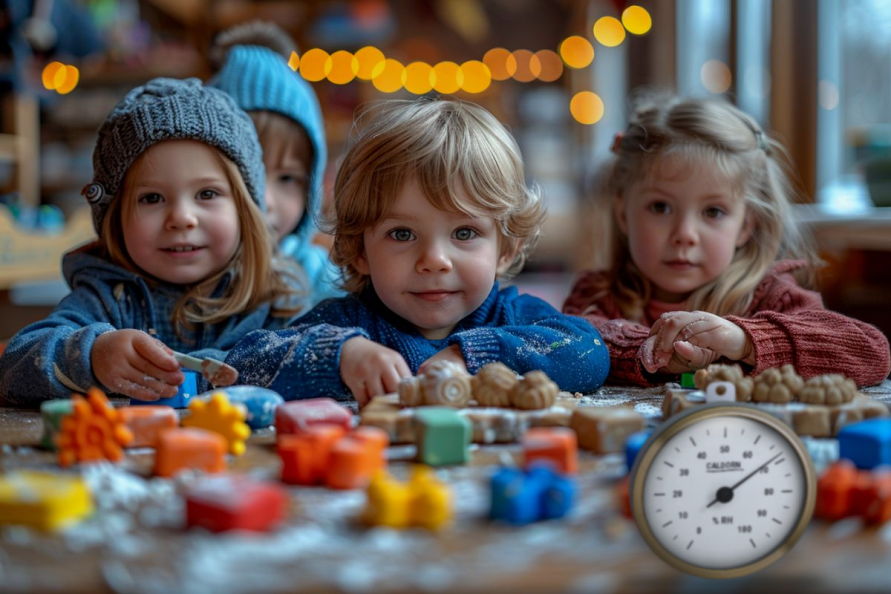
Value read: 67.5,%
